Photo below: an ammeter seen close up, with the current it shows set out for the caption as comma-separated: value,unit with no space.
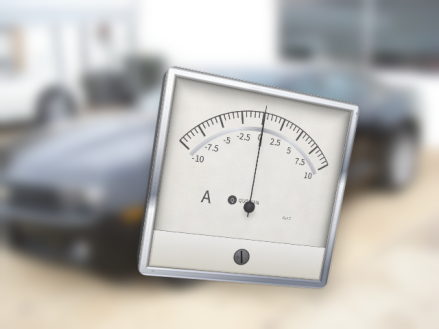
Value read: 0,A
